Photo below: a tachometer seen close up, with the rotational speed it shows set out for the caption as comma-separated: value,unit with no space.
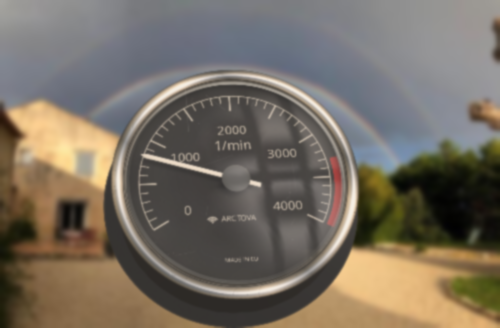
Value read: 800,rpm
